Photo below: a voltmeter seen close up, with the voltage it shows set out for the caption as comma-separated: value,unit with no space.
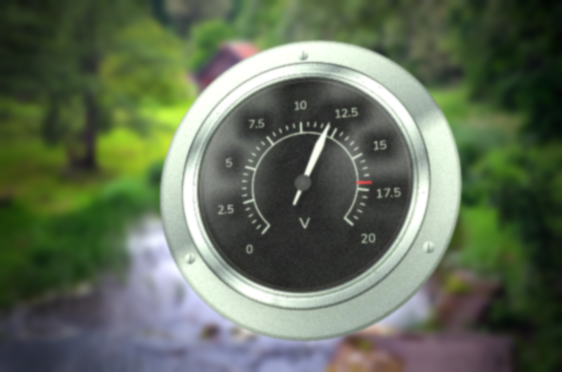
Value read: 12,V
